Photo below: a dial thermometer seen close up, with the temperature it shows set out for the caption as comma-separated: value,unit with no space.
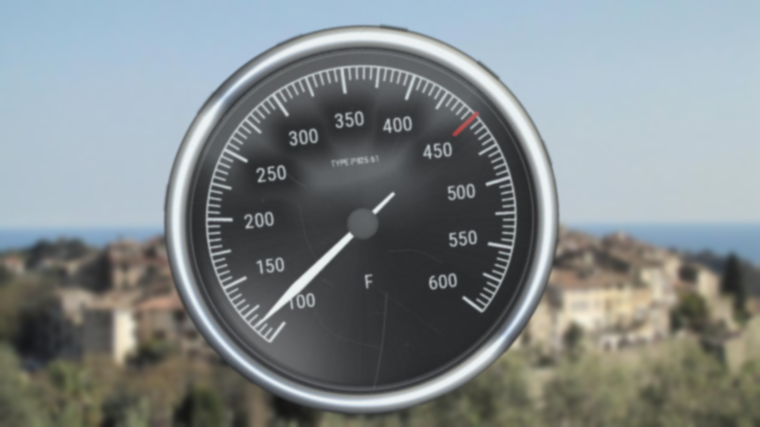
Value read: 115,°F
